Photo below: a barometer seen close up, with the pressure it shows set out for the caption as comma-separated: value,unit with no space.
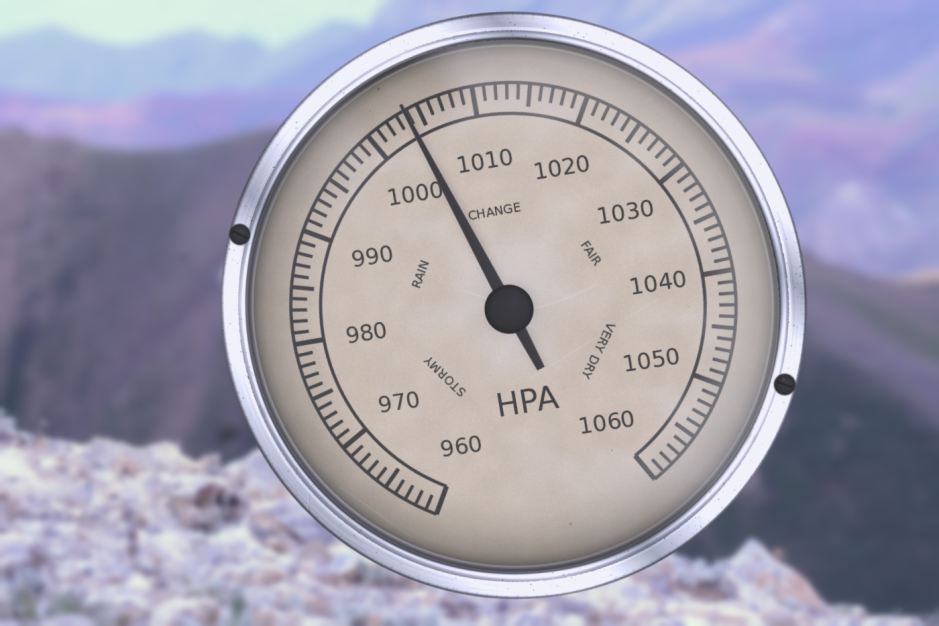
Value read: 1004,hPa
